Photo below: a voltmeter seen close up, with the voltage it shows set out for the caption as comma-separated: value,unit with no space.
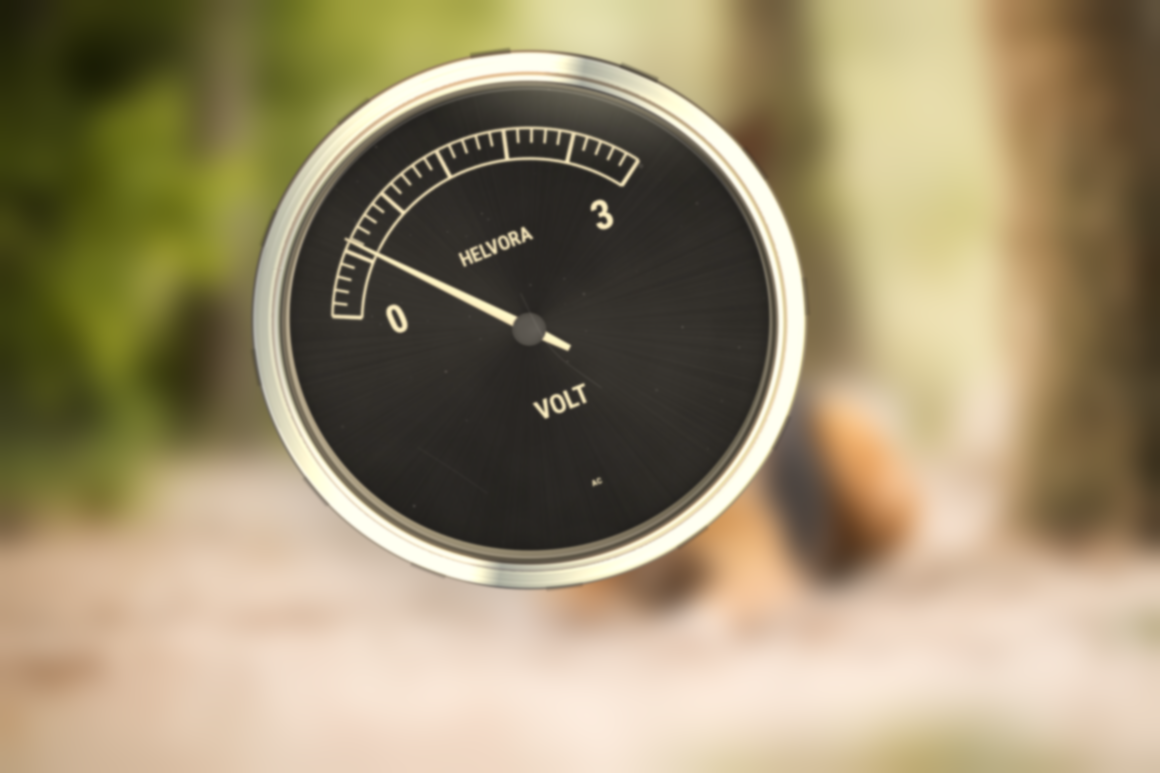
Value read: 0.6,V
